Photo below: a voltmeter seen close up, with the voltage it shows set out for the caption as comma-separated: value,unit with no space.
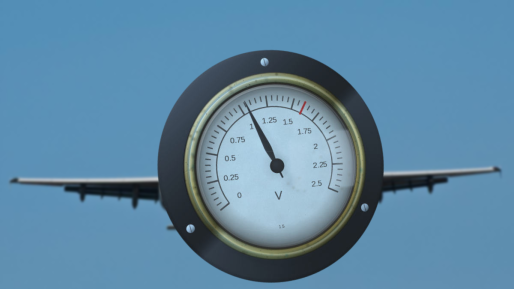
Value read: 1.05,V
